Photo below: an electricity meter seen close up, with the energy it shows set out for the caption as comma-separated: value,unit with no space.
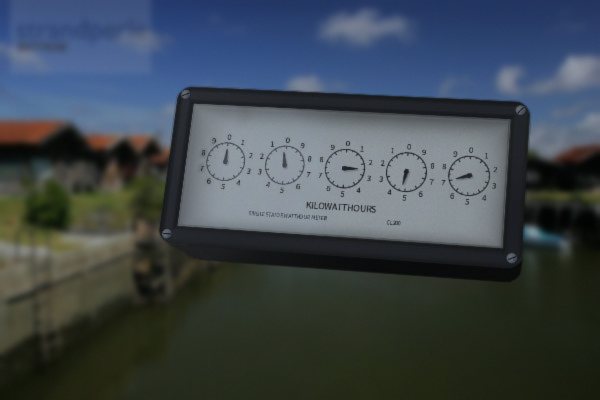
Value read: 247,kWh
